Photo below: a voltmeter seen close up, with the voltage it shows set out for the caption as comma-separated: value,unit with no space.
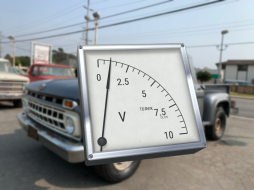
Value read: 1,V
